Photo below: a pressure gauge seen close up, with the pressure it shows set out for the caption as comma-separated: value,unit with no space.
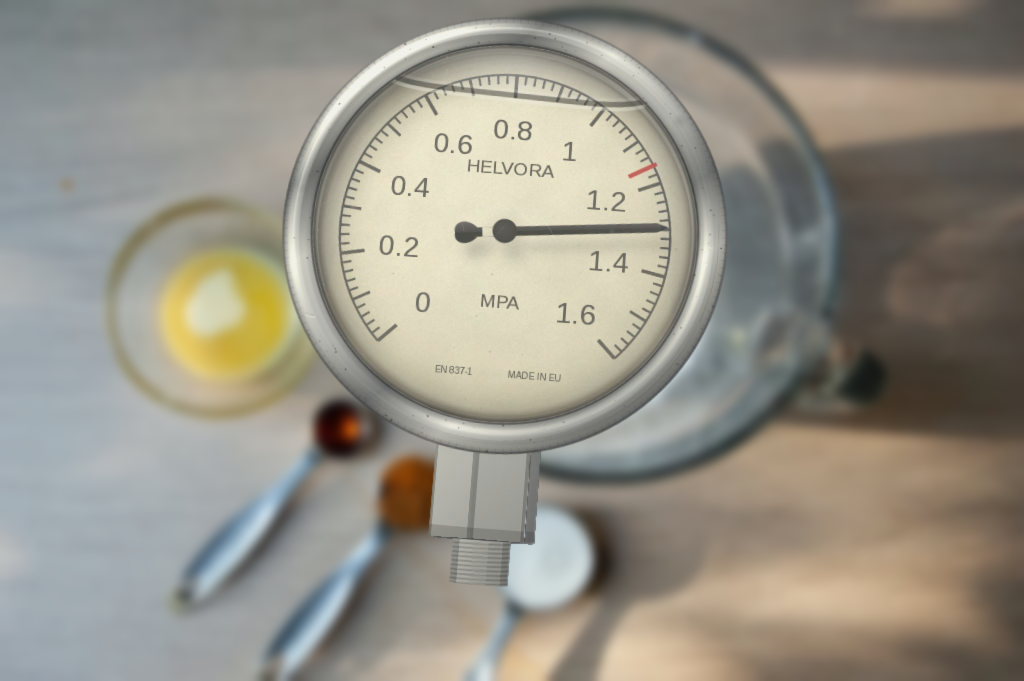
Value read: 1.3,MPa
